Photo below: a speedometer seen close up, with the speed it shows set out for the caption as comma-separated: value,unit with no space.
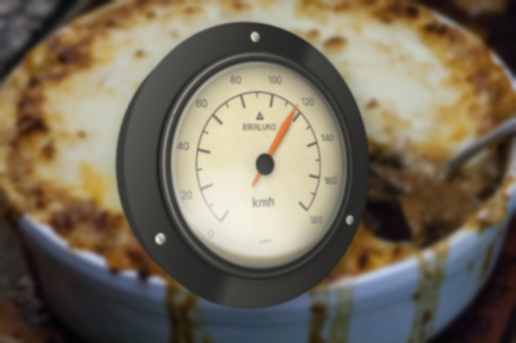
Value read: 115,km/h
